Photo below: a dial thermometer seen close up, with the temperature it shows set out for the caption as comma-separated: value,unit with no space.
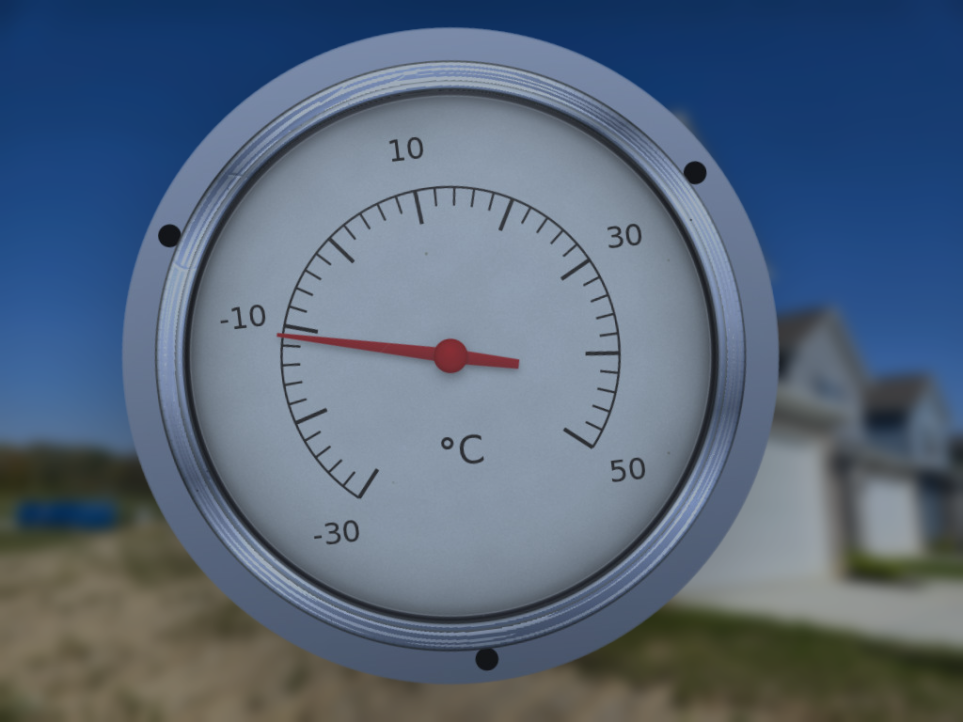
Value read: -11,°C
